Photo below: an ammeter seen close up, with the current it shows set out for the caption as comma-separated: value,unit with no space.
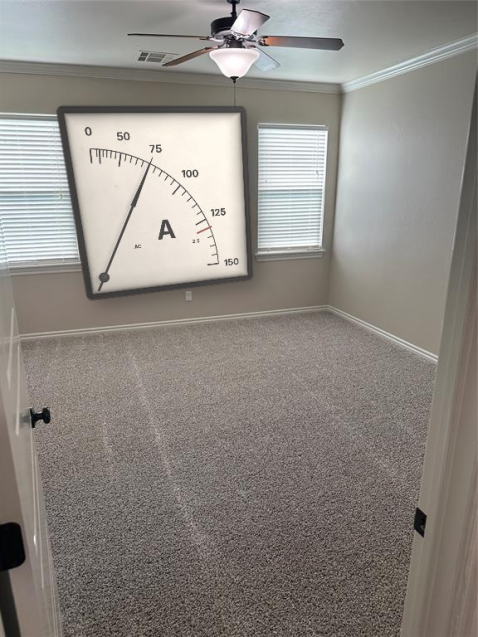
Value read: 75,A
